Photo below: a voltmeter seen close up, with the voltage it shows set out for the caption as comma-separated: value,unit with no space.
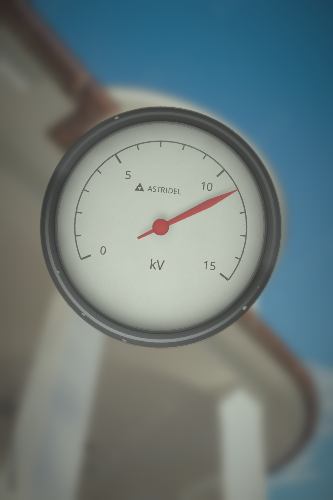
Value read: 11,kV
